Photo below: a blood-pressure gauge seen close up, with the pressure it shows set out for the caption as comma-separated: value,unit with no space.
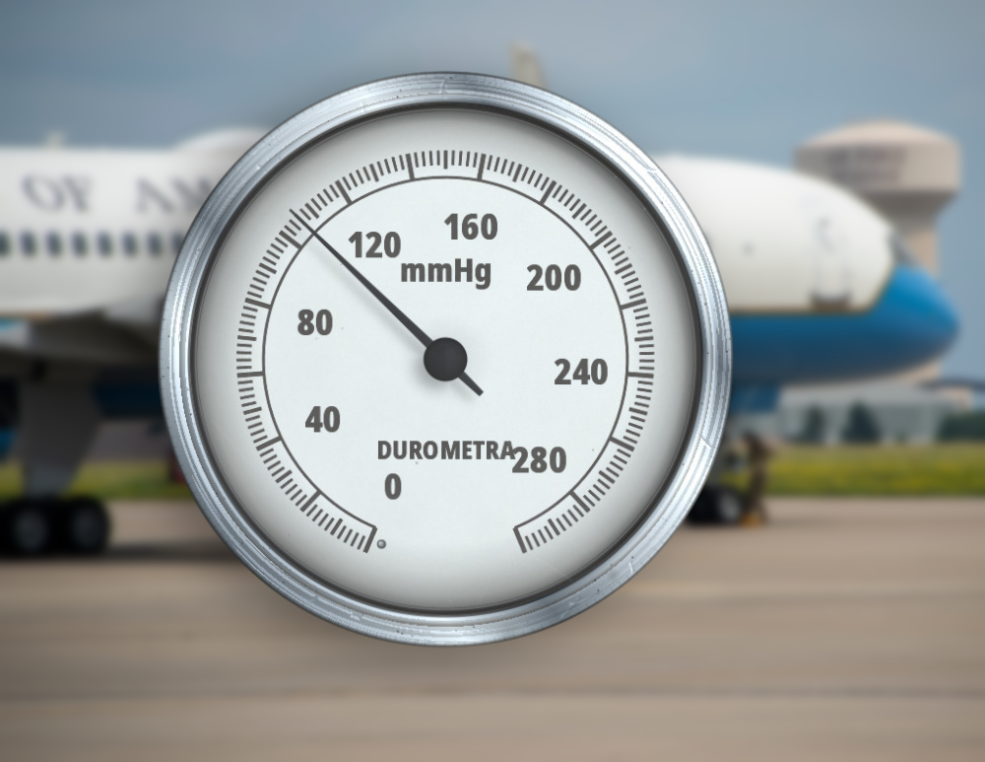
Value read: 106,mmHg
